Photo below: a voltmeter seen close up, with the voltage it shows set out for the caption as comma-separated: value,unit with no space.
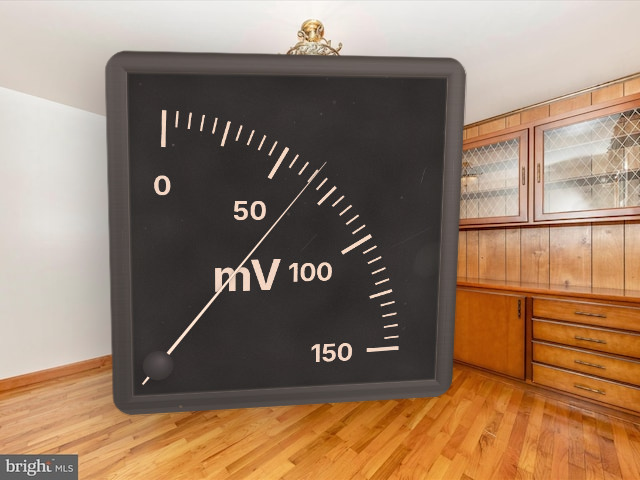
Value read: 65,mV
